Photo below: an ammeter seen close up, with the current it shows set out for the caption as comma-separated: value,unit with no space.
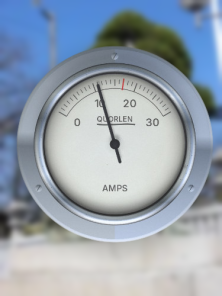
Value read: 11,A
